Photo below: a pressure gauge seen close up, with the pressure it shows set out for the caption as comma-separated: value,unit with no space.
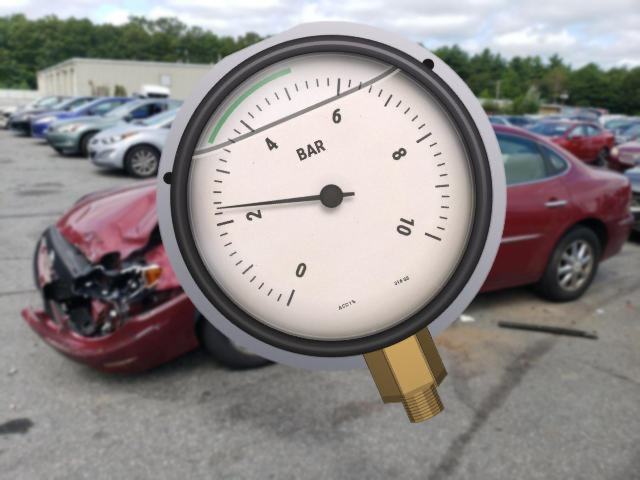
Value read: 2.3,bar
